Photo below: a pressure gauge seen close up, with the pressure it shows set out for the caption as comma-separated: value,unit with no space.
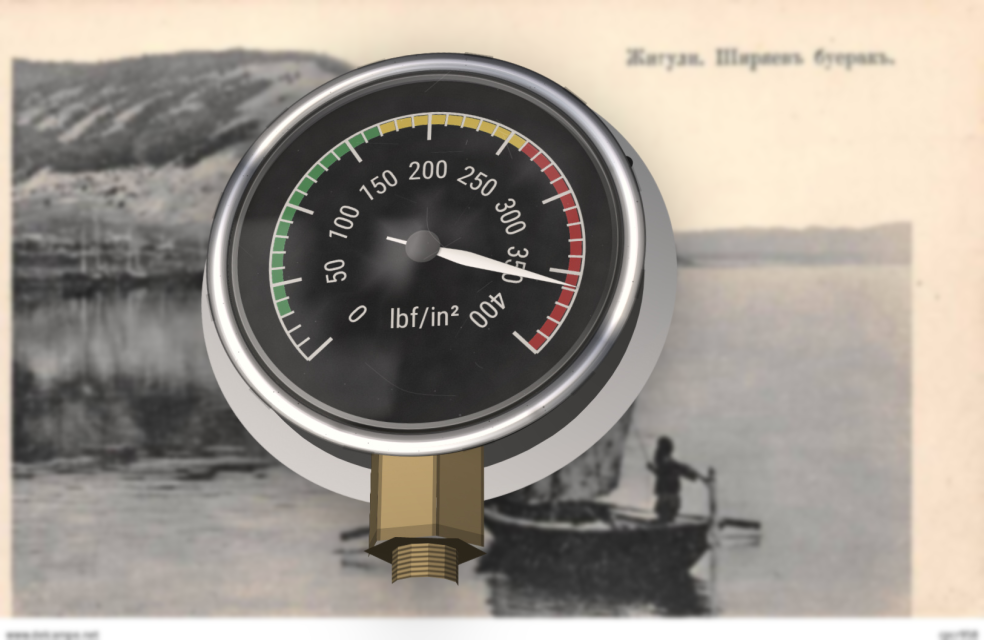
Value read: 360,psi
